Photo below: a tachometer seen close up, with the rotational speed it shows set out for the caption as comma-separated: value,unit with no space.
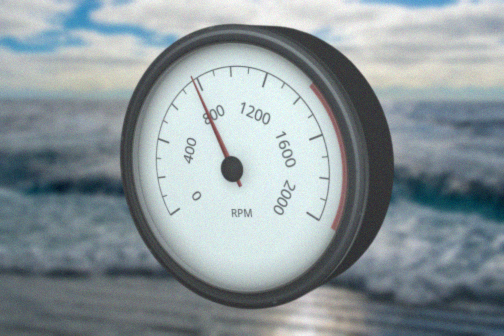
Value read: 800,rpm
